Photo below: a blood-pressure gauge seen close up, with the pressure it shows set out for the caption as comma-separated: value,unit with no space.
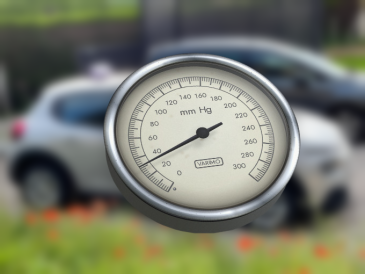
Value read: 30,mmHg
